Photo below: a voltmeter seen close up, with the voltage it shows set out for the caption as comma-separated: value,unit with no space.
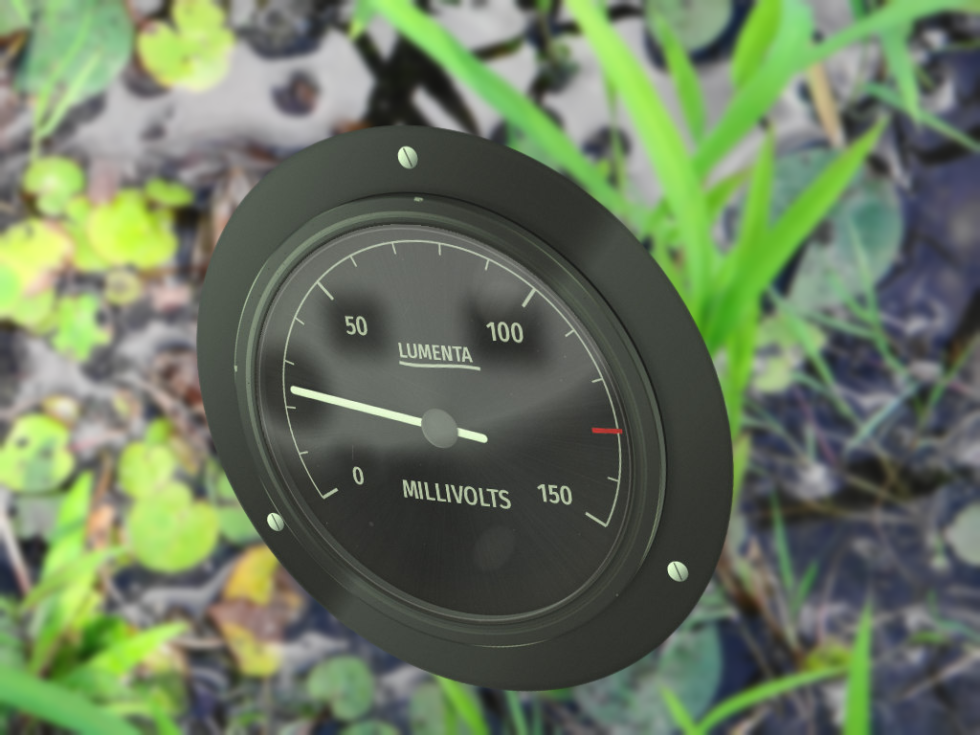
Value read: 25,mV
